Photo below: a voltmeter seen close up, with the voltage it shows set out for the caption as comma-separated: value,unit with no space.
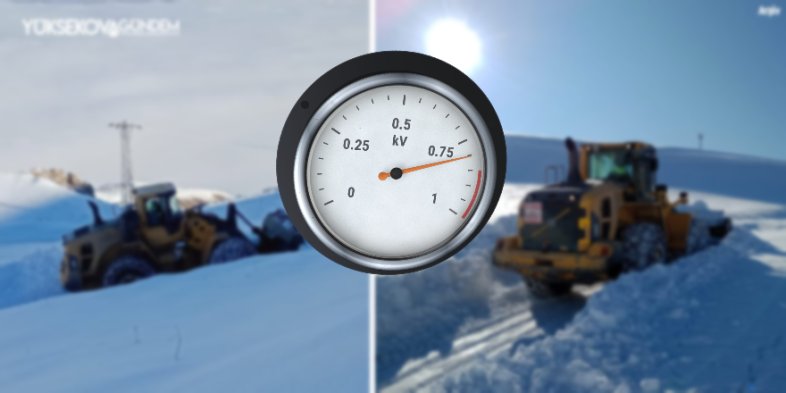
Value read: 0.8,kV
